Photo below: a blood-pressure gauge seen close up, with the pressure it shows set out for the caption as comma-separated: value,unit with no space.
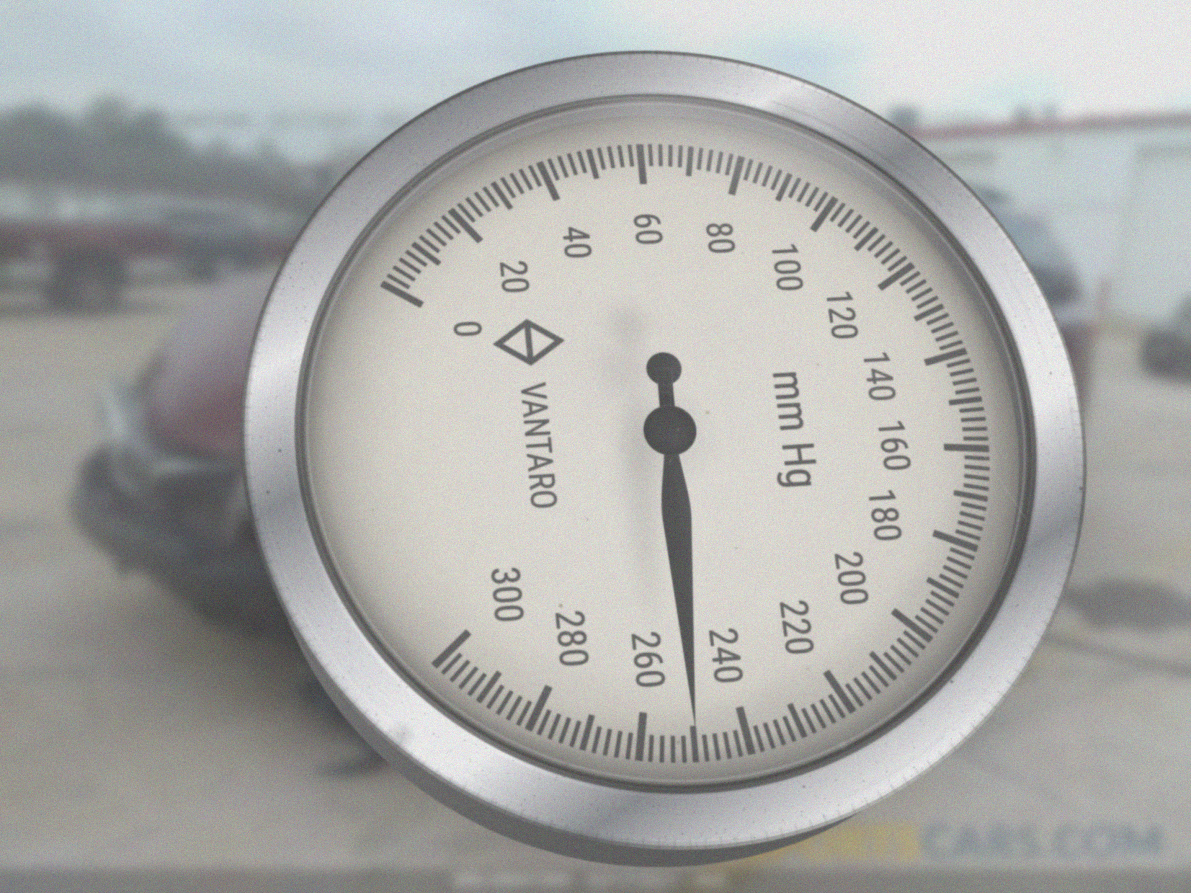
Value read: 250,mmHg
